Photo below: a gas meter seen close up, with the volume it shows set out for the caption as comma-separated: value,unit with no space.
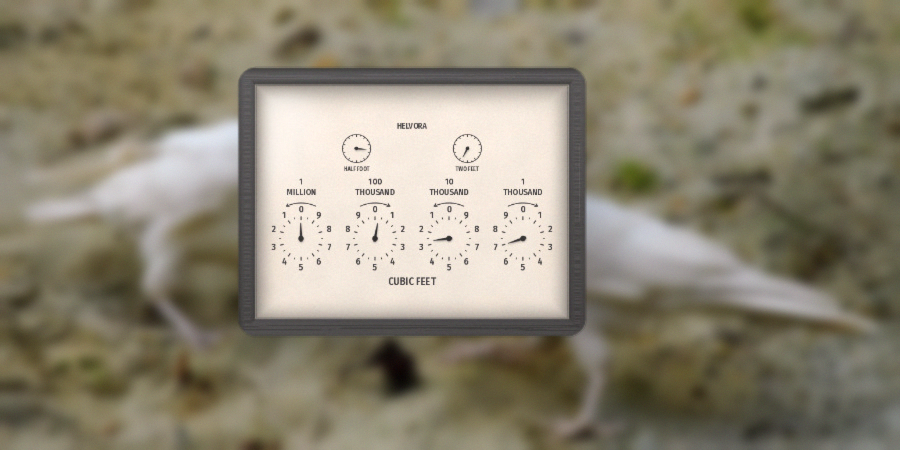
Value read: 2700,ft³
